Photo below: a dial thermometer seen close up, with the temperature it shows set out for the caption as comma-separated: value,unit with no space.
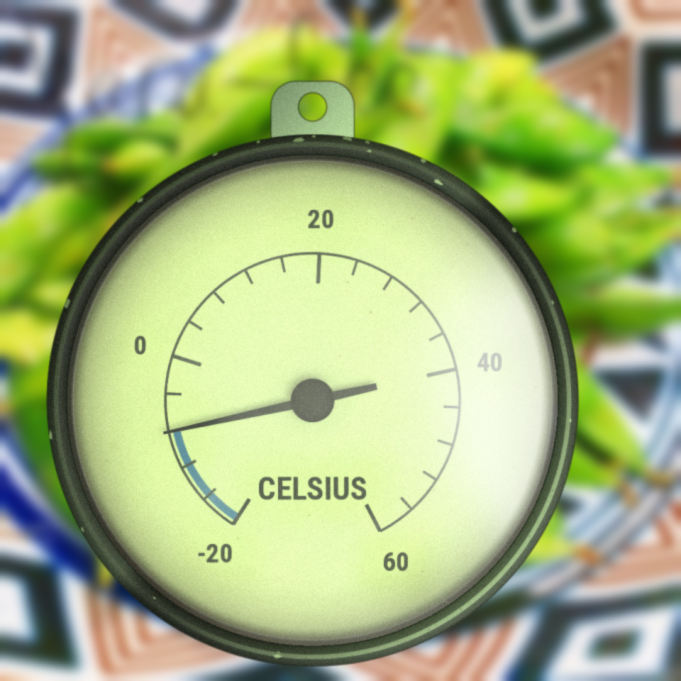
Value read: -8,°C
